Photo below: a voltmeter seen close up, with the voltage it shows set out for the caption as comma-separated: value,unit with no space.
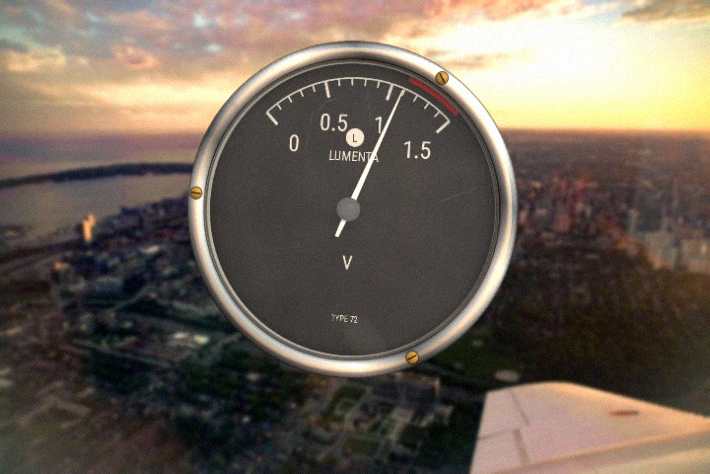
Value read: 1.1,V
